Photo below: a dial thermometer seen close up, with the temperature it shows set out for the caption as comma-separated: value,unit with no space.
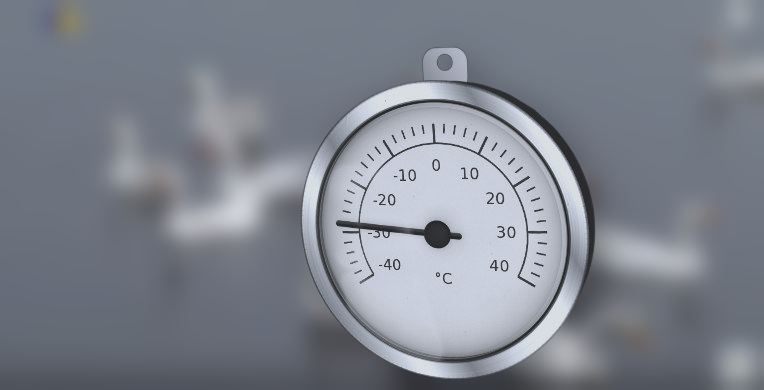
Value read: -28,°C
